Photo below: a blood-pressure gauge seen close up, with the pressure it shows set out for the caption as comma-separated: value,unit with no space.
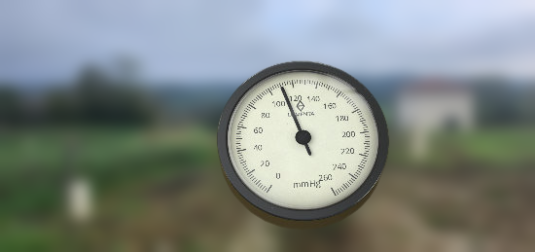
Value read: 110,mmHg
